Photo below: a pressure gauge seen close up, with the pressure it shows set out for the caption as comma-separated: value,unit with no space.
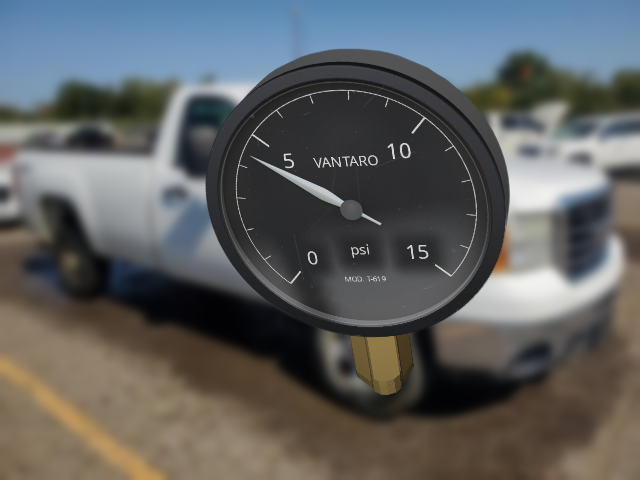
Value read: 4.5,psi
